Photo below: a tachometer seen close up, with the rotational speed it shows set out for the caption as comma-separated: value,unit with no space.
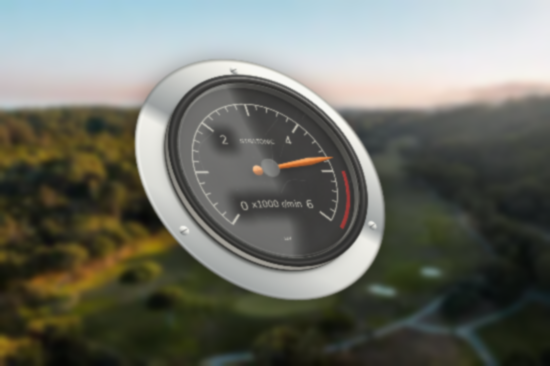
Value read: 4800,rpm
